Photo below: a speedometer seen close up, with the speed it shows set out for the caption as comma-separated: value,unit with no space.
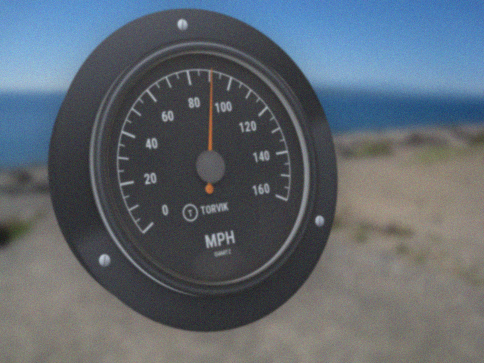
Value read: 90,mph
